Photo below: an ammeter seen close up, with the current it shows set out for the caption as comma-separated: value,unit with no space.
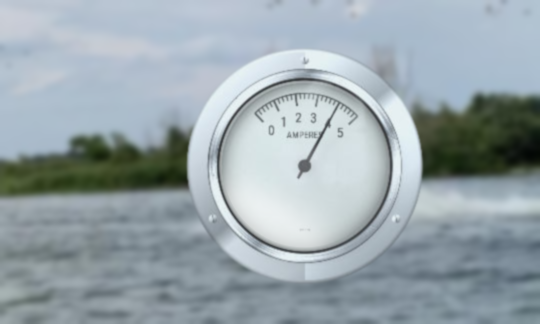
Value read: 4,A
